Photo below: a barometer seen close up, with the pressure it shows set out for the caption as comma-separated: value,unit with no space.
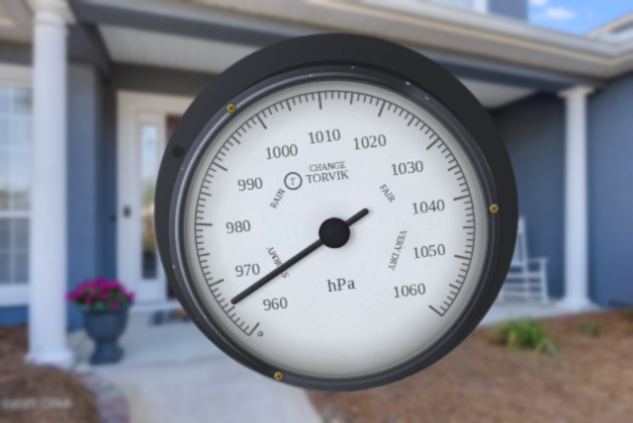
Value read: 966,hPa
